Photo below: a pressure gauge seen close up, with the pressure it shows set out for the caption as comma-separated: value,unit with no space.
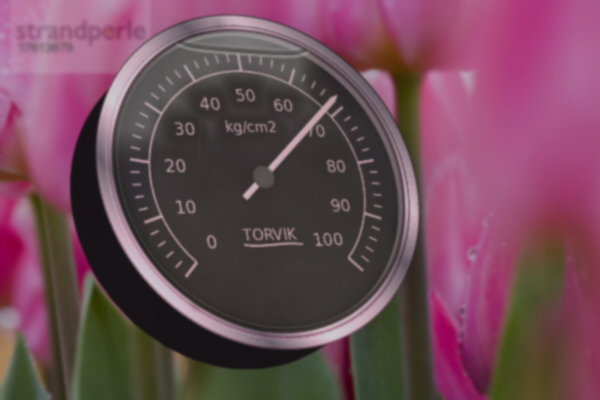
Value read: 68,kg/cm²
